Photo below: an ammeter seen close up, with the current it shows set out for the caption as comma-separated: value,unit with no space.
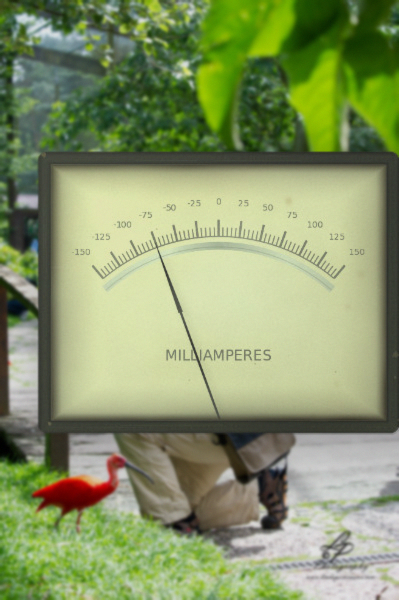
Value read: -75,mA
